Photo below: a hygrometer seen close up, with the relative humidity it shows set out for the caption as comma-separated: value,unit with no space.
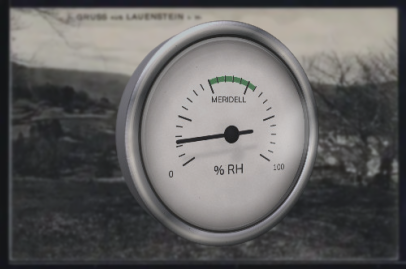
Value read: 10,%
